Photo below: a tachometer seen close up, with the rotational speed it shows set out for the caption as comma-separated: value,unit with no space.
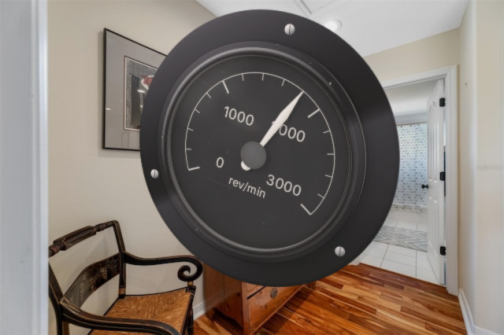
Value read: 1800,rpm
